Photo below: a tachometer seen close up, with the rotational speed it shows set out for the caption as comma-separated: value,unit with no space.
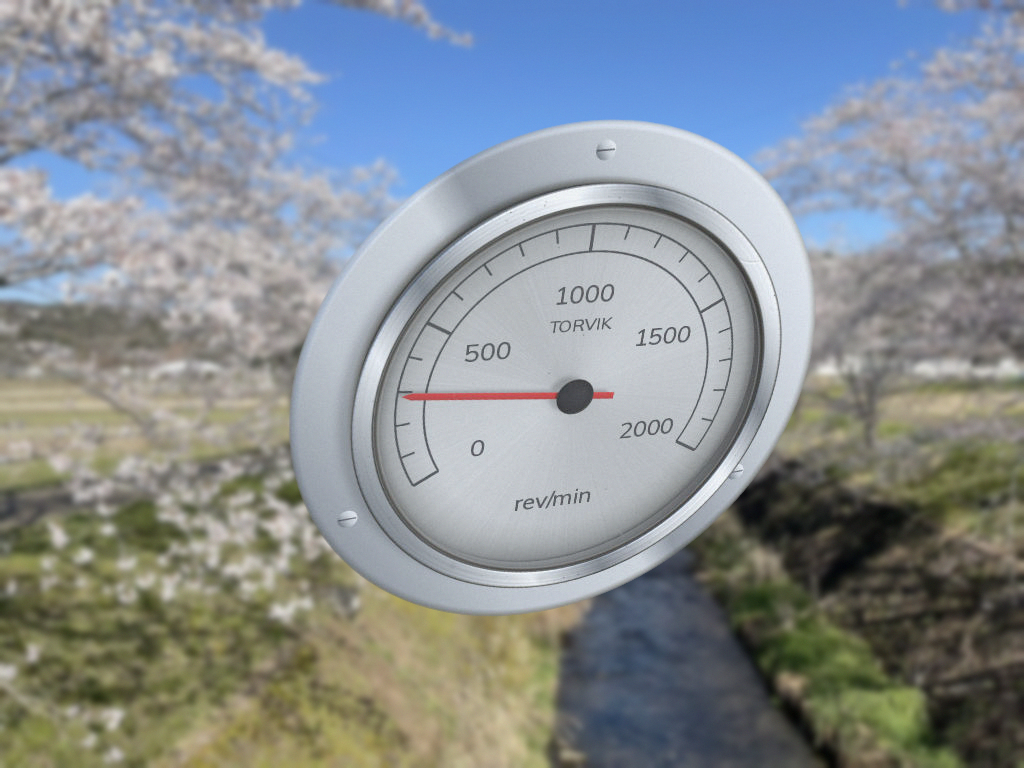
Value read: 300,rpm
